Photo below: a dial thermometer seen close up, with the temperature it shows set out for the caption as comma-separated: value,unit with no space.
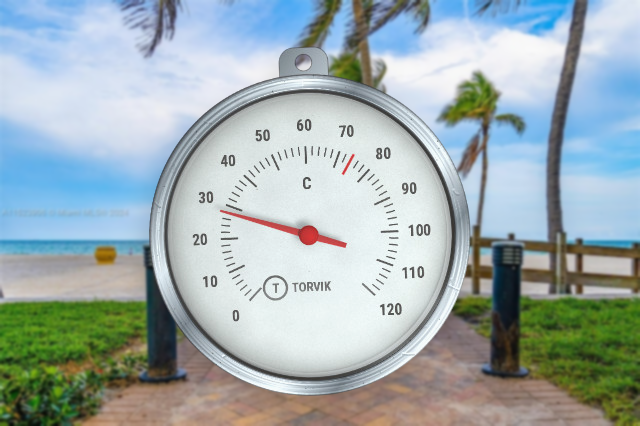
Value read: 28,°C
